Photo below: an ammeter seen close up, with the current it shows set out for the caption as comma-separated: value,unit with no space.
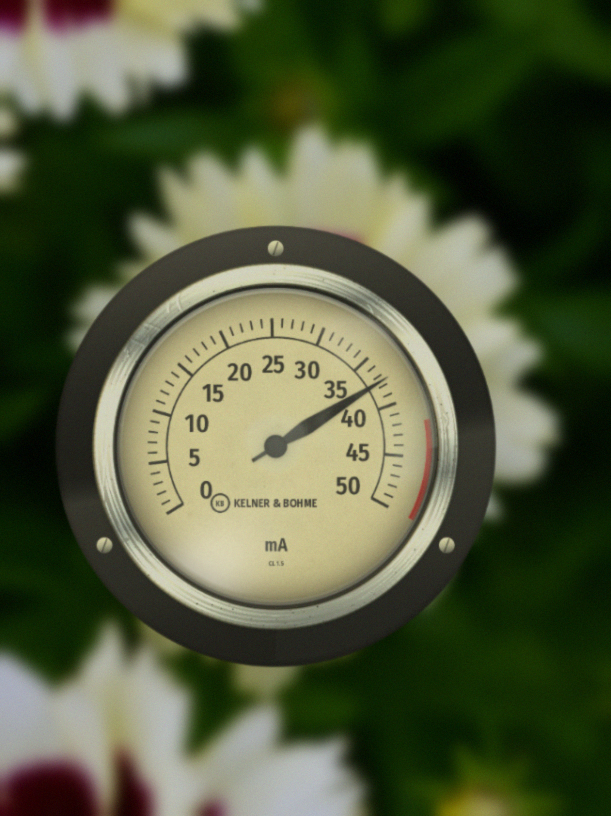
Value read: 37.5,mA
